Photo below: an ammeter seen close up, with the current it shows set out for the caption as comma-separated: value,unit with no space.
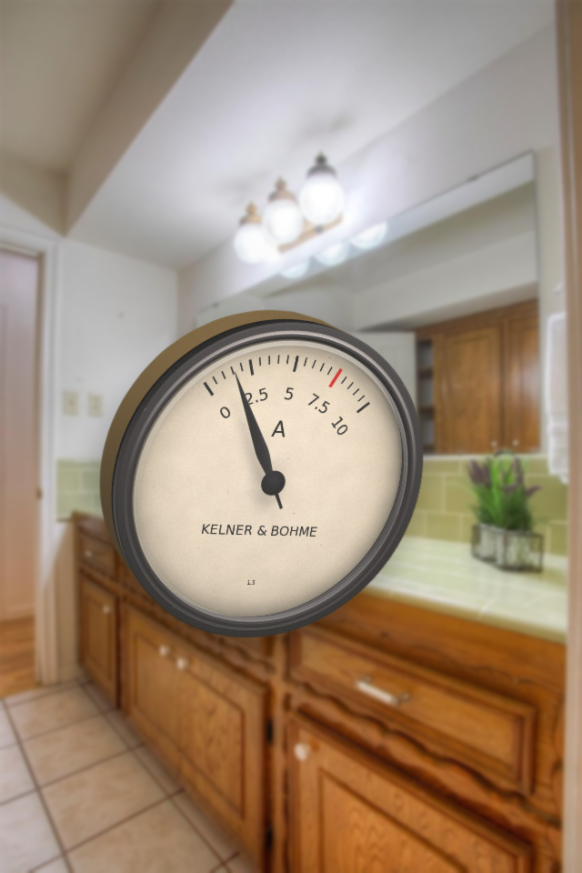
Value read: 1.5,A
